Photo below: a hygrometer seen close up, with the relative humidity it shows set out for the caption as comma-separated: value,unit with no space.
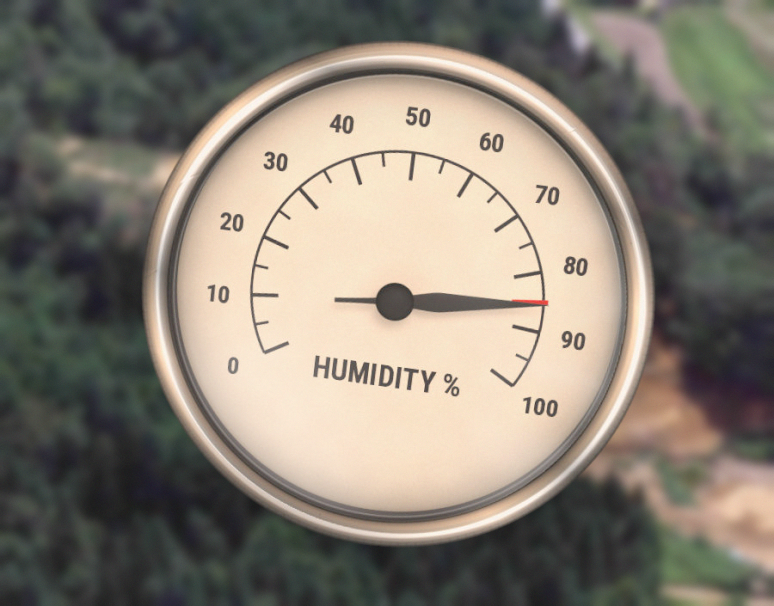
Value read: 85,%
